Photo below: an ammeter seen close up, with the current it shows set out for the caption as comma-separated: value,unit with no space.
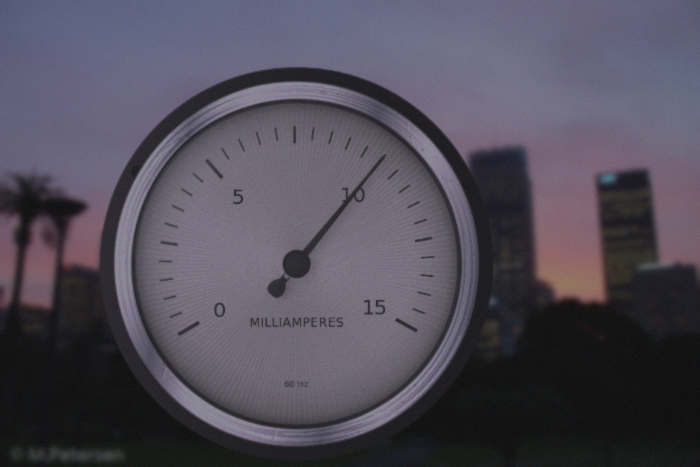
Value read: 10,mA
